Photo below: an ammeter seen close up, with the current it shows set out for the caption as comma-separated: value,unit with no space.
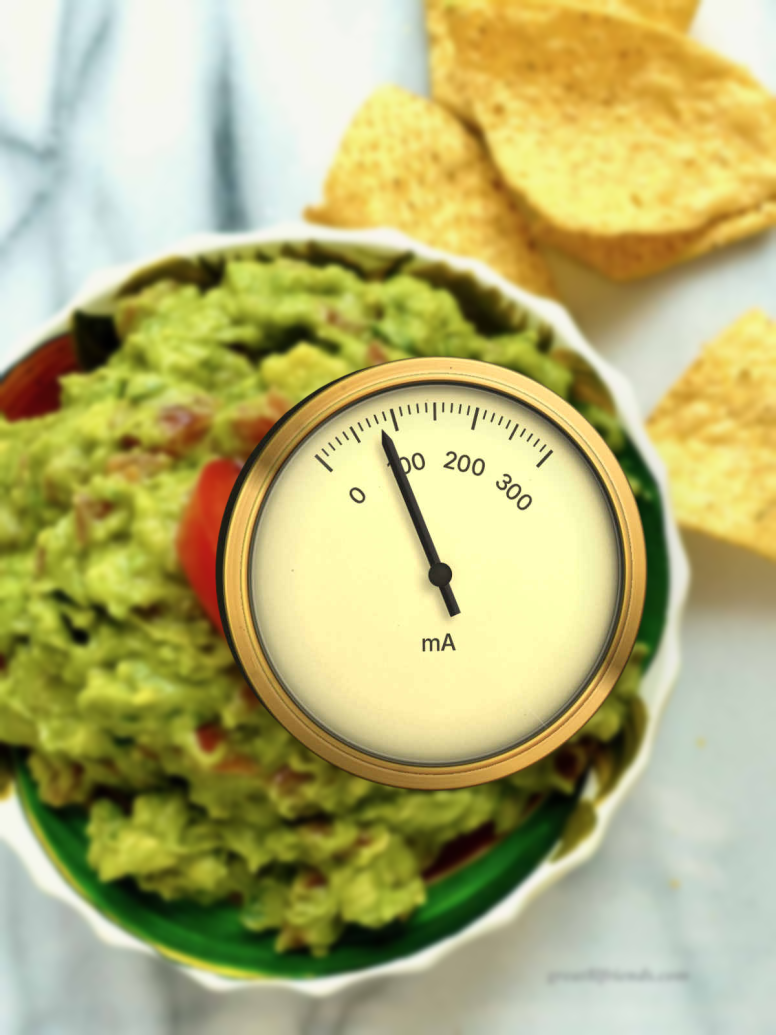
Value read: 80,mA
